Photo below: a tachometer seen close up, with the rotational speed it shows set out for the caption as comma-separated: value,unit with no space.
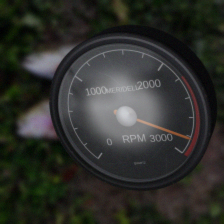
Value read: 2800,rpm
